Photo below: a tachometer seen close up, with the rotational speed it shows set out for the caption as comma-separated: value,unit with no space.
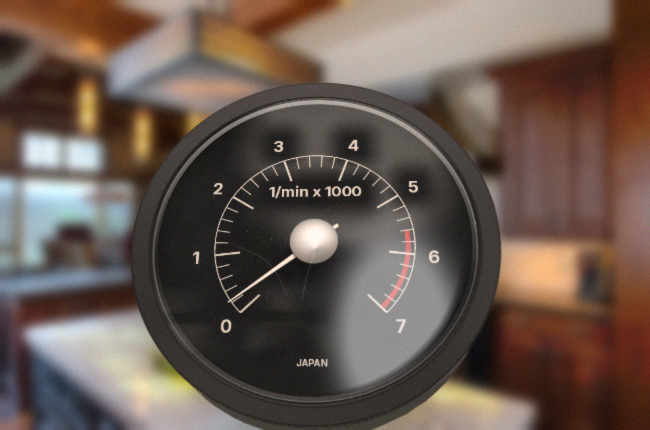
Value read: 200,rpm
